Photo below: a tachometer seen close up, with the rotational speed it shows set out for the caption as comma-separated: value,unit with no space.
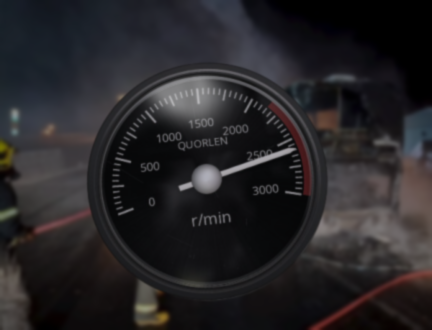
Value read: 2600,rpm
